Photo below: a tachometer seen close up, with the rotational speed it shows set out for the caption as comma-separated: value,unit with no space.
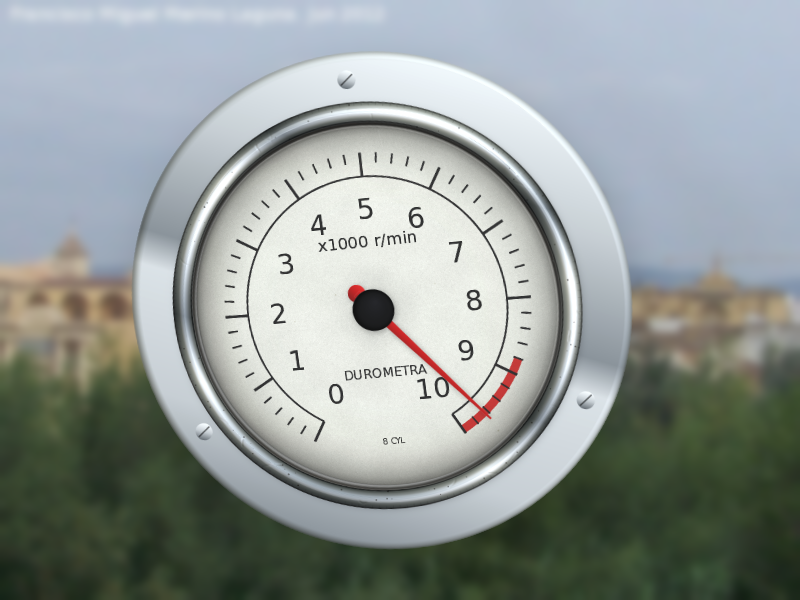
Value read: 9600,rpm
